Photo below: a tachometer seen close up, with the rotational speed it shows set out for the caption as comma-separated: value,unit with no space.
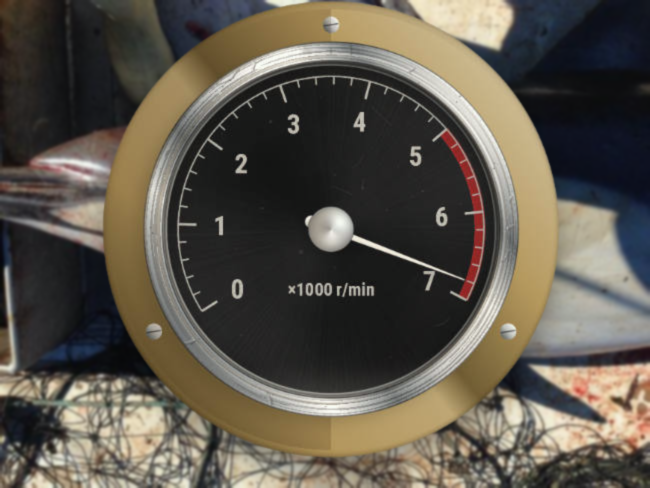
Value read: 6800,rpm
